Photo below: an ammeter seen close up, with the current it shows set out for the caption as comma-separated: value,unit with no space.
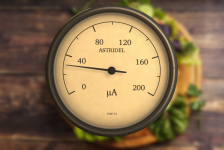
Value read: 30,µA
